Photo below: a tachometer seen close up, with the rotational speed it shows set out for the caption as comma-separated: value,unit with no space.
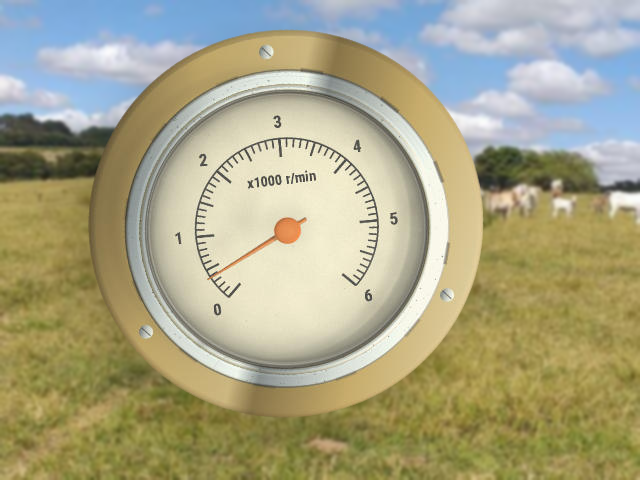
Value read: 400,rpm
